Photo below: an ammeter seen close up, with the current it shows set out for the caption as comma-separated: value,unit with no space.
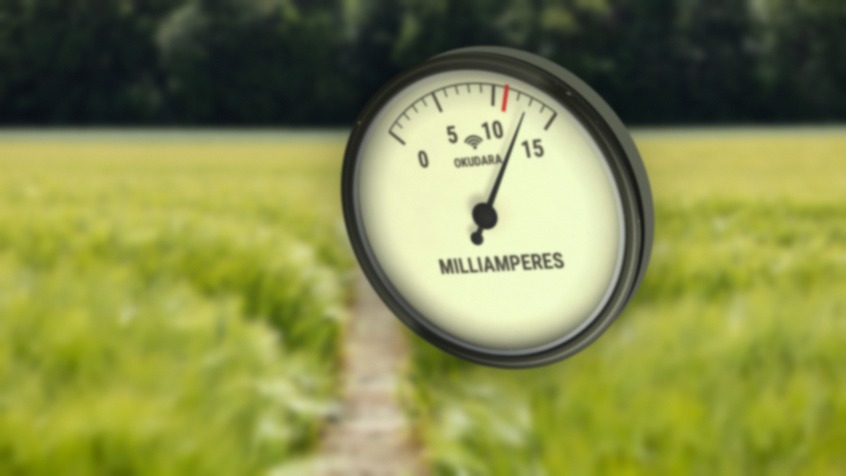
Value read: 13,mA
